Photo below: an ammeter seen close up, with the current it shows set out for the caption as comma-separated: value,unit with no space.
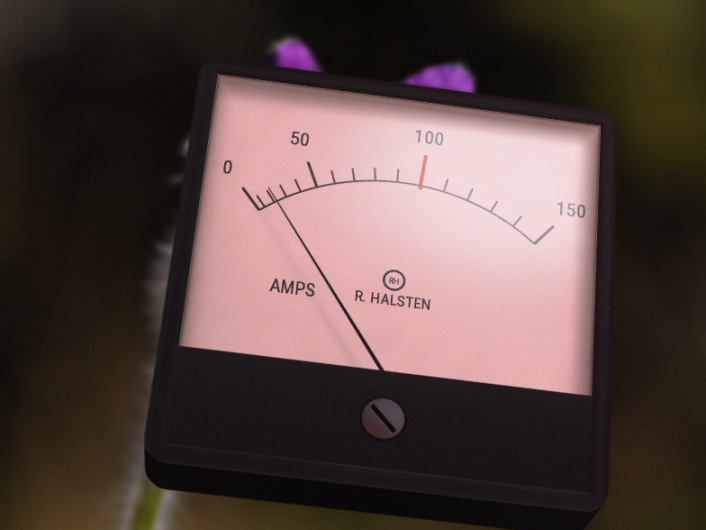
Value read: 20,A
